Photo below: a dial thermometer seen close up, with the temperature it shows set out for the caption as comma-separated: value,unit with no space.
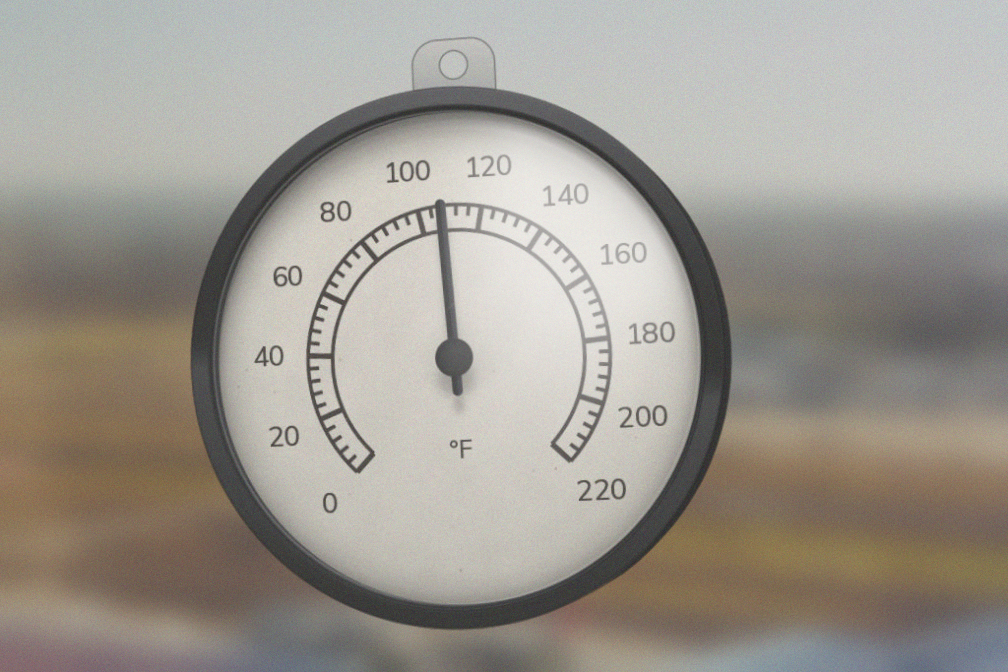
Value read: 108,°F
